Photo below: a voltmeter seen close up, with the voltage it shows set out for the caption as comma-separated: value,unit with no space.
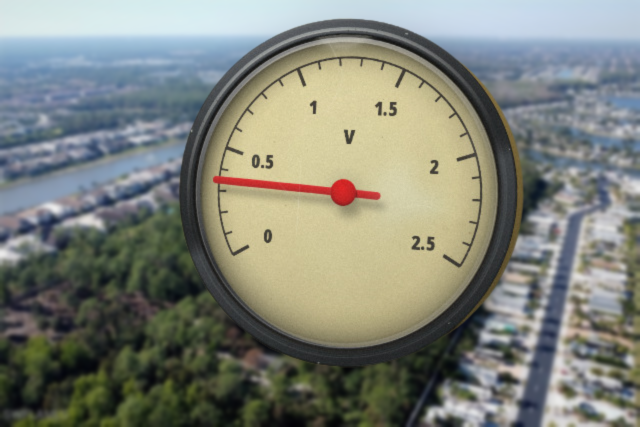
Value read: 0.35,V
